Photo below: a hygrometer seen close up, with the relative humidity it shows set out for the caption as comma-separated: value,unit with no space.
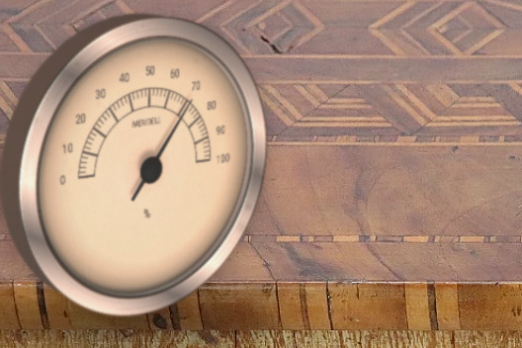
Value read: 70,%
